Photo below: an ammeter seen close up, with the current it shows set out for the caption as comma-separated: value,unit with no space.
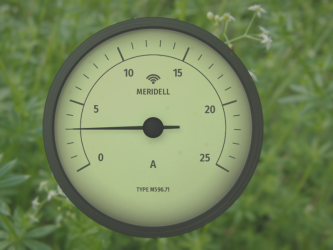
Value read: 3,A
